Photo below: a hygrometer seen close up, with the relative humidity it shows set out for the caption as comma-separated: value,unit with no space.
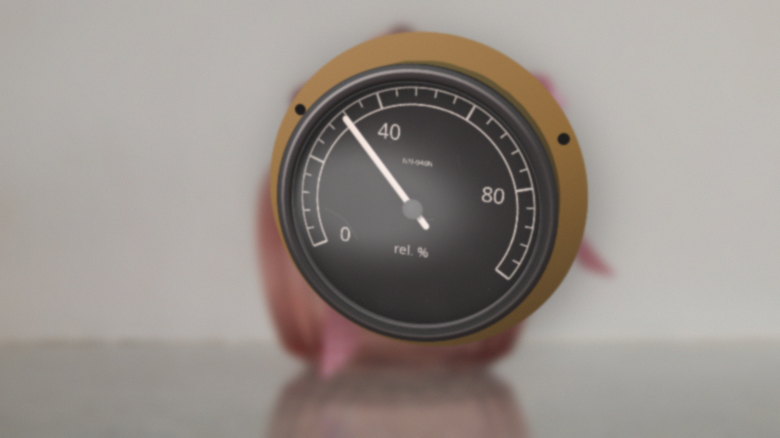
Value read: 32,%
